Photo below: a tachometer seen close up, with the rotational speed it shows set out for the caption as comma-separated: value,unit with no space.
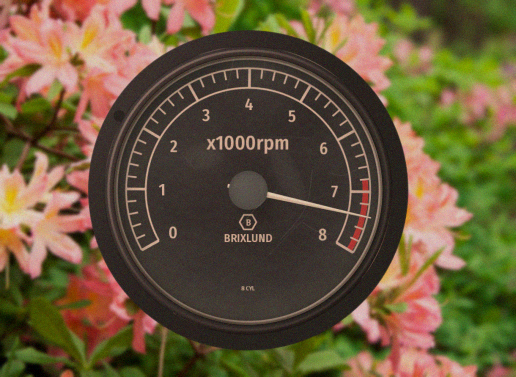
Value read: 7400,rpm
